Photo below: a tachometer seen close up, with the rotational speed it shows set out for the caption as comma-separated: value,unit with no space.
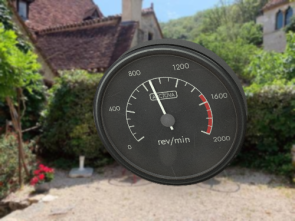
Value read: 900,rpm
